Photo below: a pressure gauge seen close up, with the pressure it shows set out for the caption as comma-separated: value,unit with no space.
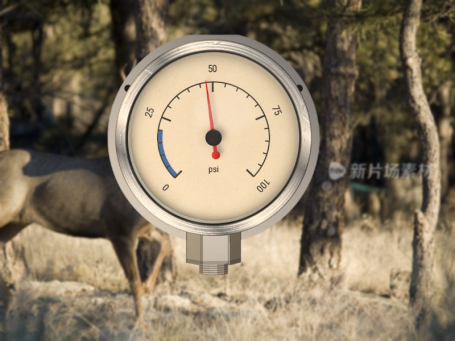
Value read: 47.5,psi
